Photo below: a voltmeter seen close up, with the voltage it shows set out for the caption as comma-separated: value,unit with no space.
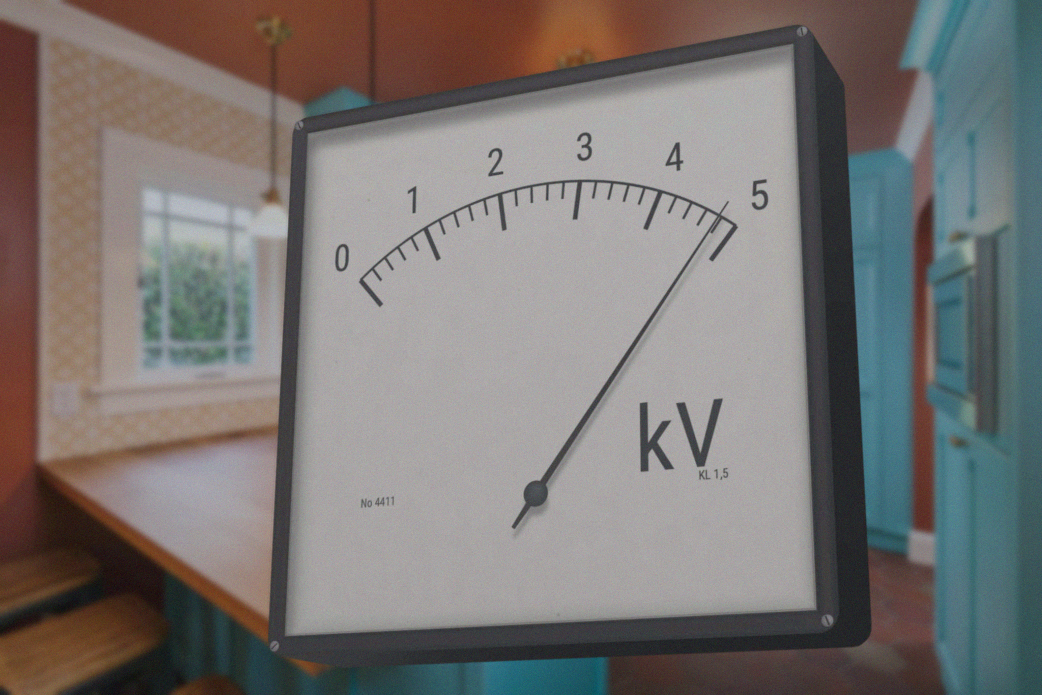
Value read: 4.8,kV
